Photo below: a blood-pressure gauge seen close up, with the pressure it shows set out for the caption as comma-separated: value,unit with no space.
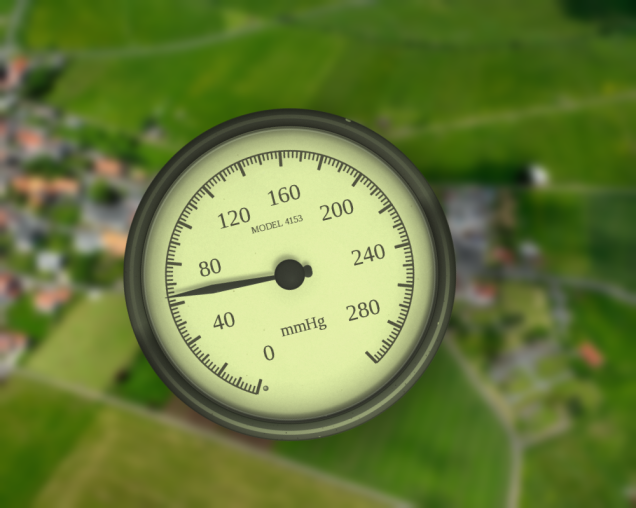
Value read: 64,mmHg
